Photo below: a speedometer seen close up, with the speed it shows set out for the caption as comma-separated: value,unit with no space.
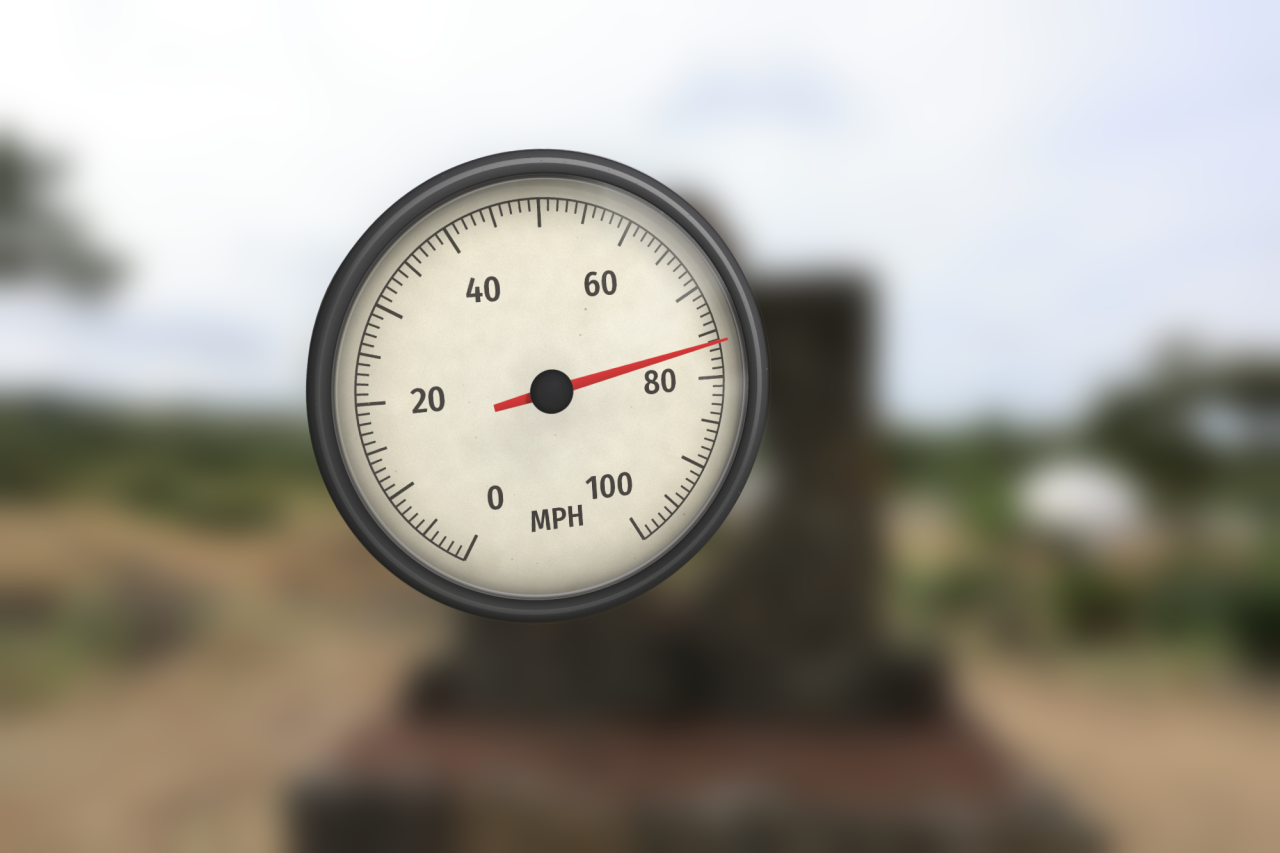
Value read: 76,mph
